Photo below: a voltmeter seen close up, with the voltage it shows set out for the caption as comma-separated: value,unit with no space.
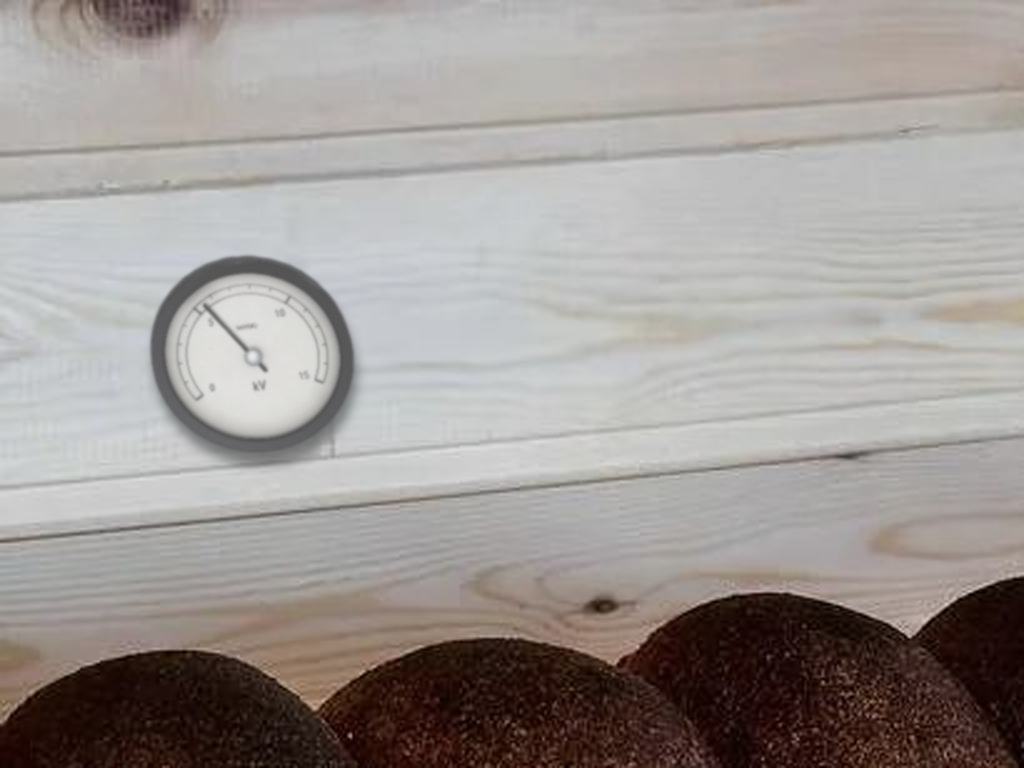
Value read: 5.5,kV
